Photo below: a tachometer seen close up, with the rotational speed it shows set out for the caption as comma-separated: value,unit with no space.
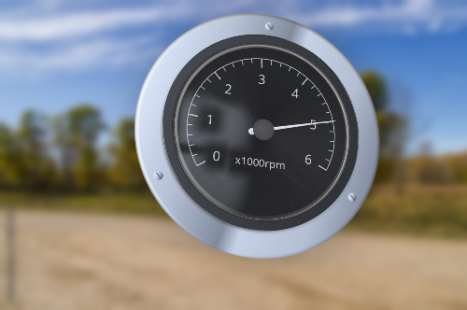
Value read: 5000,rpm
